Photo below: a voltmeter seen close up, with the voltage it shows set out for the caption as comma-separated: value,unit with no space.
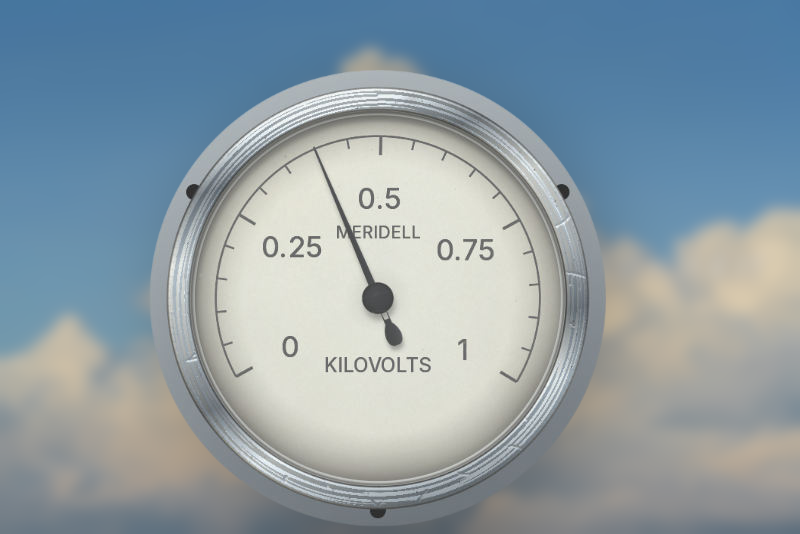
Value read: 0.4,kV
